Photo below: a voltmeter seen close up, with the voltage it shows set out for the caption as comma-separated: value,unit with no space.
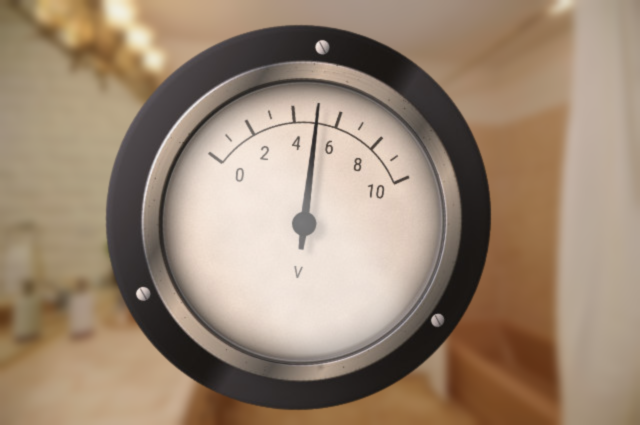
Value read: 5,V
